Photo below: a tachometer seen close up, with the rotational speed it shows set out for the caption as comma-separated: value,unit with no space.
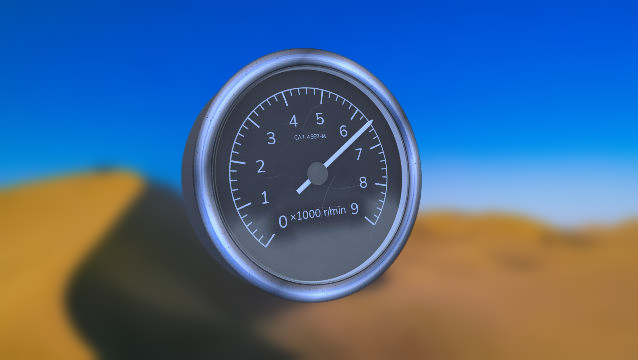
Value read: 6400,rpm
